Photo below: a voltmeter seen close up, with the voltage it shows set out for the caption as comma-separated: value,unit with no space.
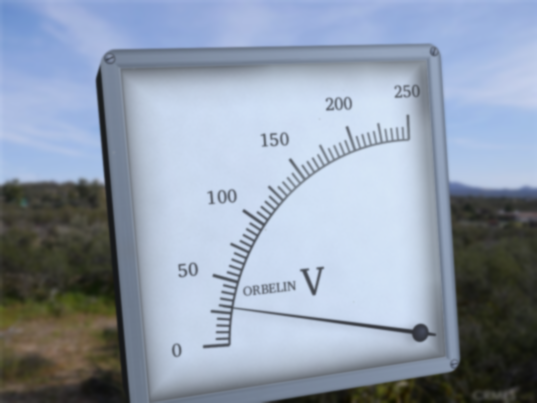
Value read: 30,V
